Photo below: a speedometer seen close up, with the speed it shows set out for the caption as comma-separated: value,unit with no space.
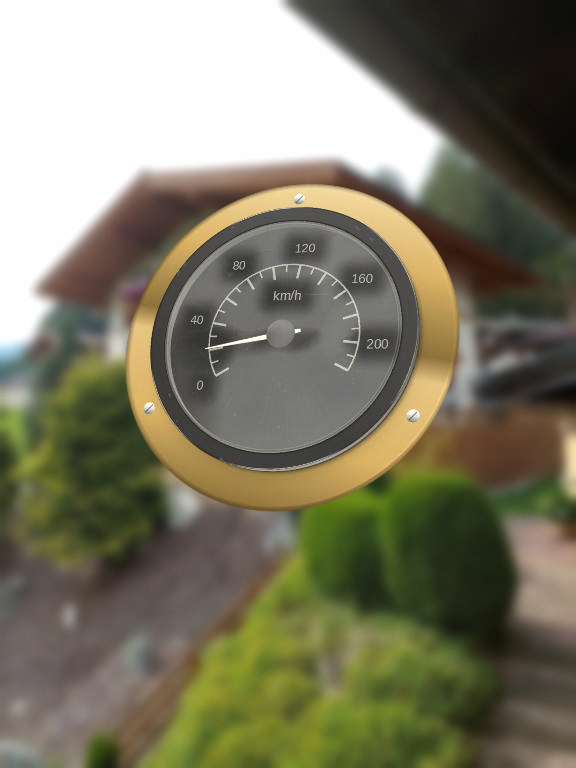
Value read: 20,km/h
